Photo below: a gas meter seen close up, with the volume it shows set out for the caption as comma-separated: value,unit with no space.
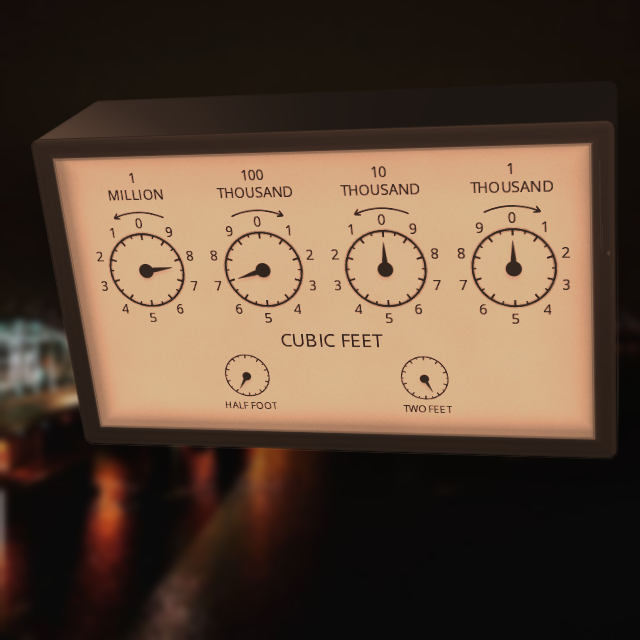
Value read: 770000,ft³
